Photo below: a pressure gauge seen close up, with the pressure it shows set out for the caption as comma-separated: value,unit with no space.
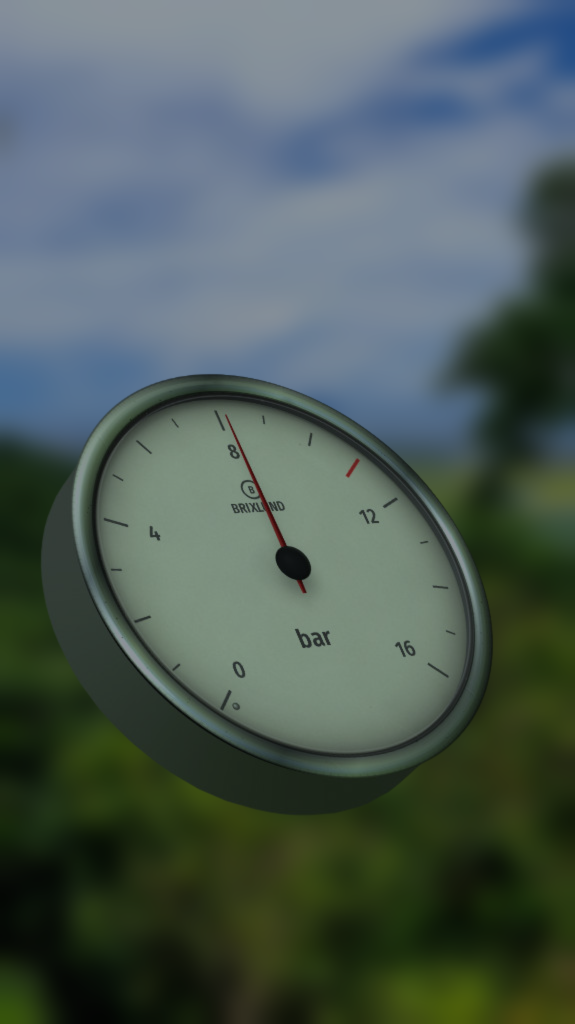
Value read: 8,bar
